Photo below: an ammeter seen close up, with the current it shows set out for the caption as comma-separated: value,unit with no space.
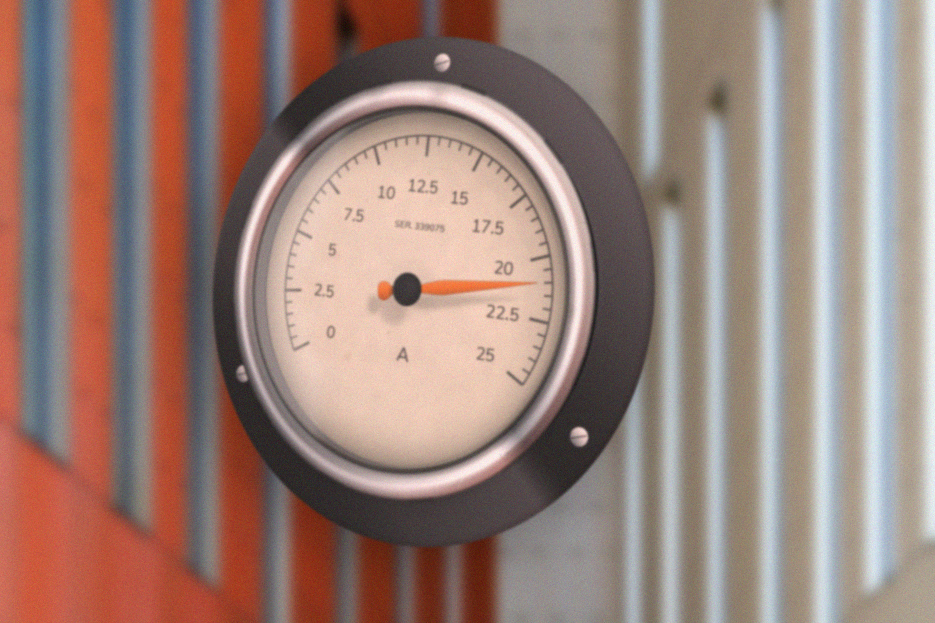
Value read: 21,A
